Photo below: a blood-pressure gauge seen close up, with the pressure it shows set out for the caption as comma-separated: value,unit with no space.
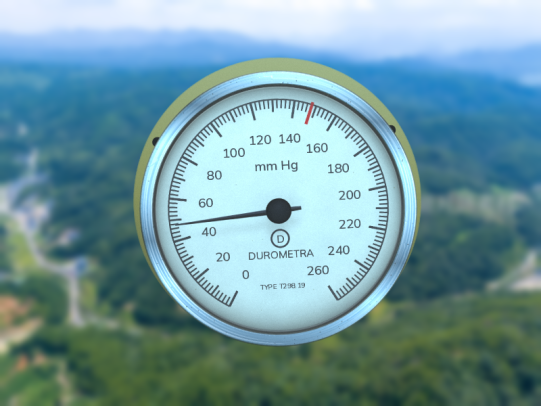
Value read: 48,mmHg
